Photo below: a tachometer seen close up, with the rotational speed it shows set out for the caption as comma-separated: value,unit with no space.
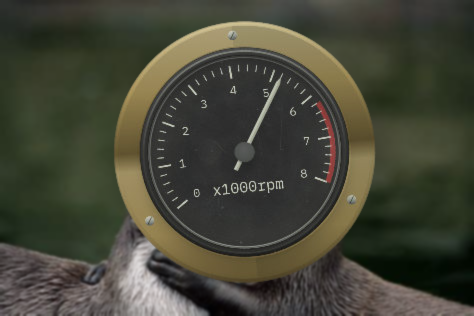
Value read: 5200,rpm
